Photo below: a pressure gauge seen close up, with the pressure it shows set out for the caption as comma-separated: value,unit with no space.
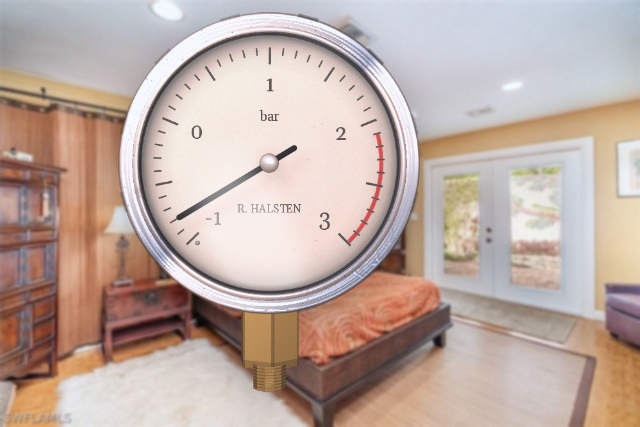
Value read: -0.8,bar
